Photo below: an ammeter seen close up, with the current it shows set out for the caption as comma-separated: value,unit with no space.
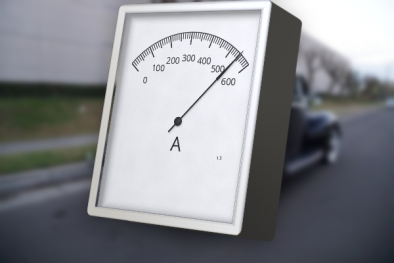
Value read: 550,A
